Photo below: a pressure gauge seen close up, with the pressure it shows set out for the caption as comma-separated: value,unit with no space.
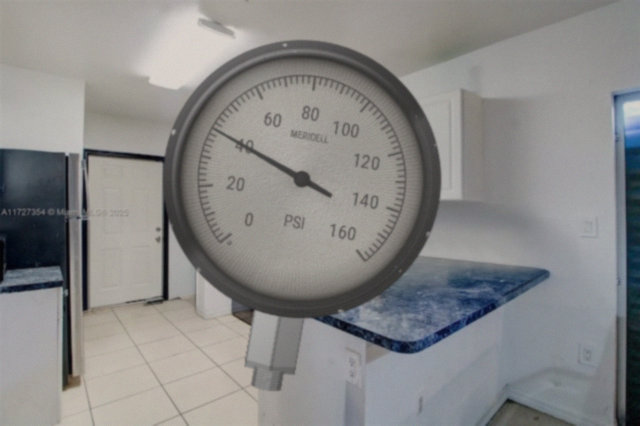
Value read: 40,psi
